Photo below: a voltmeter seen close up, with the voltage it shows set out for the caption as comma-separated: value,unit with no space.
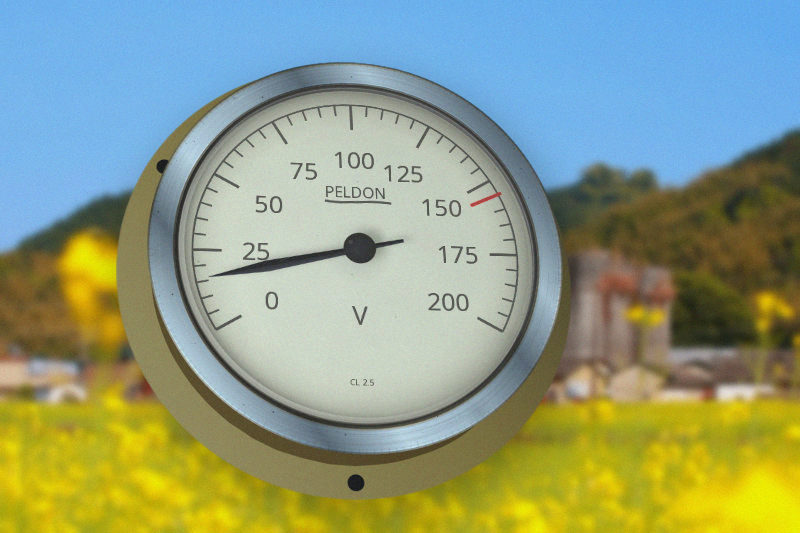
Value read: 15,V
